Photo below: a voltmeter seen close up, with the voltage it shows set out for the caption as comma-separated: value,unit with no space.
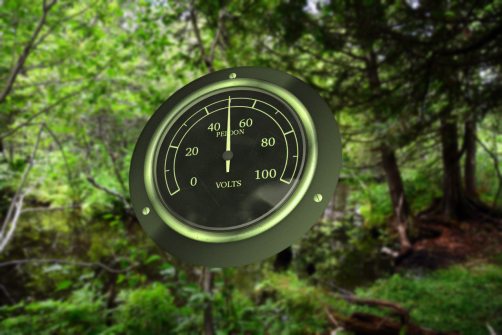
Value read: 50,V
